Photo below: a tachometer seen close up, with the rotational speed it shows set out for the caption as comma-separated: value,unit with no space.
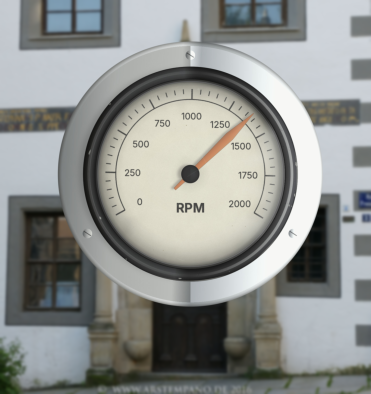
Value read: 1375,rpm
